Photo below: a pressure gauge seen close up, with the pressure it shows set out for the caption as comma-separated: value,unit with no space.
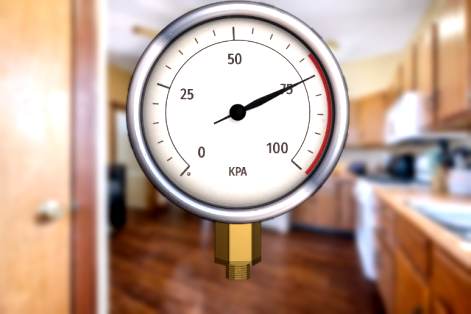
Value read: 75,kPa
